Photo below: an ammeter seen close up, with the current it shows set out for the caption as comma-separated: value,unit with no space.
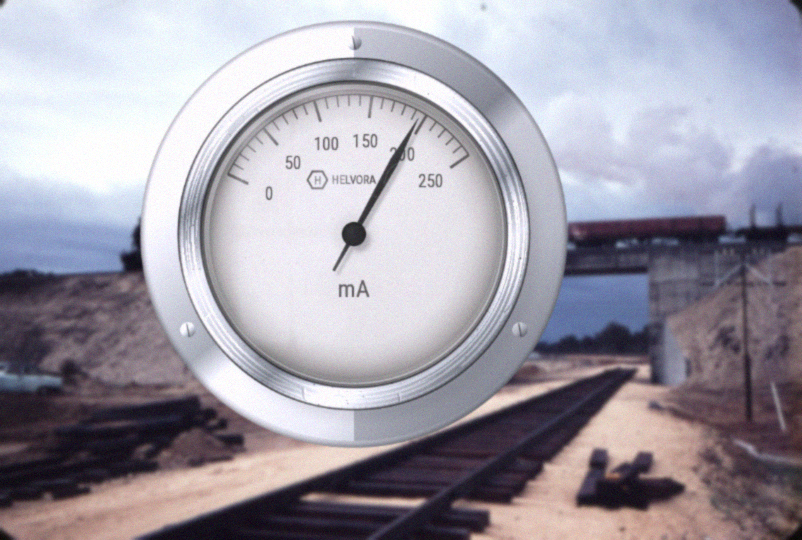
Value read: 195,mA
